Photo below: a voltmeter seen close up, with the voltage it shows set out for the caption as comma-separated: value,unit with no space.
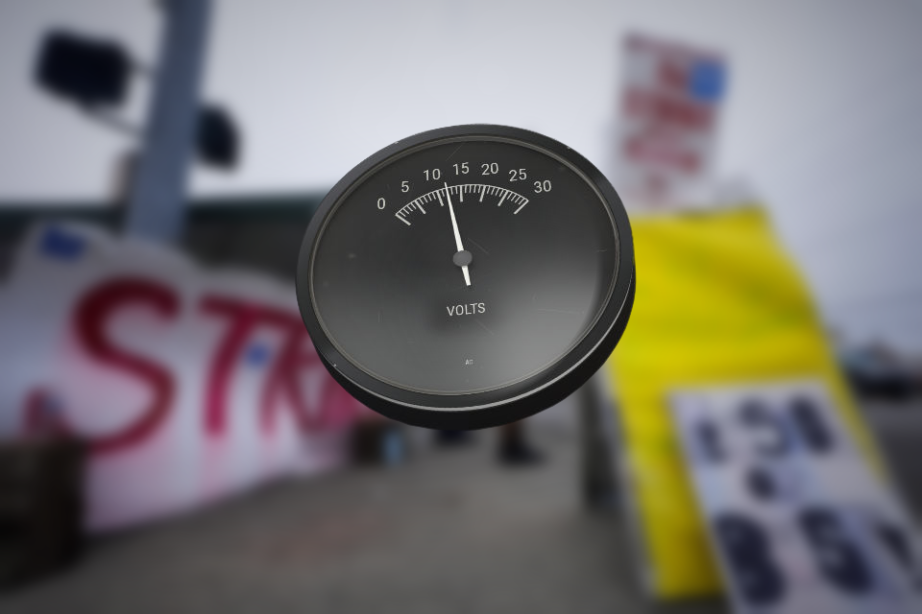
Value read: 12,V
